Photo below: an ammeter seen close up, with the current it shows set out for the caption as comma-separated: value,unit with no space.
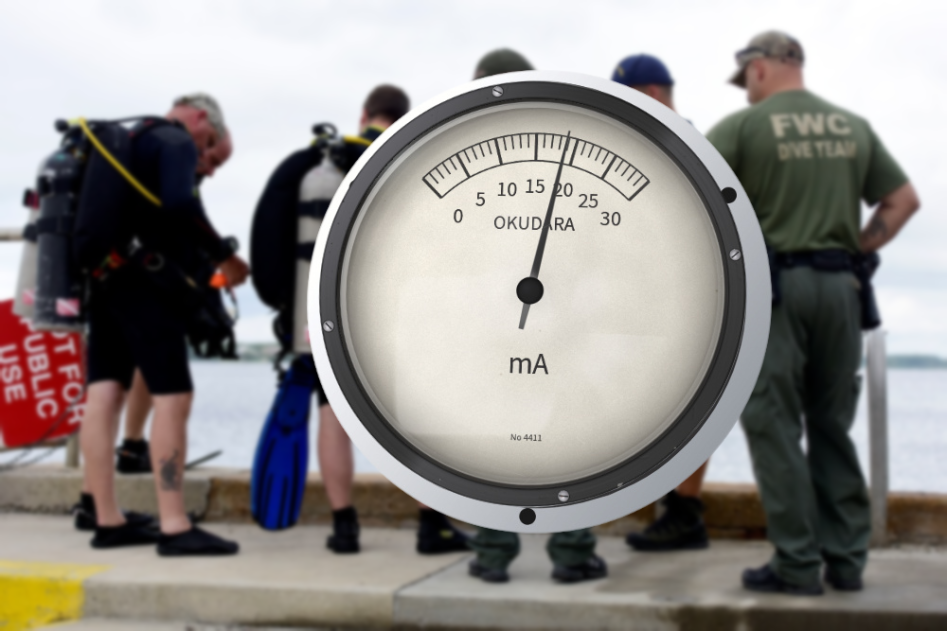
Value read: 19,mA
